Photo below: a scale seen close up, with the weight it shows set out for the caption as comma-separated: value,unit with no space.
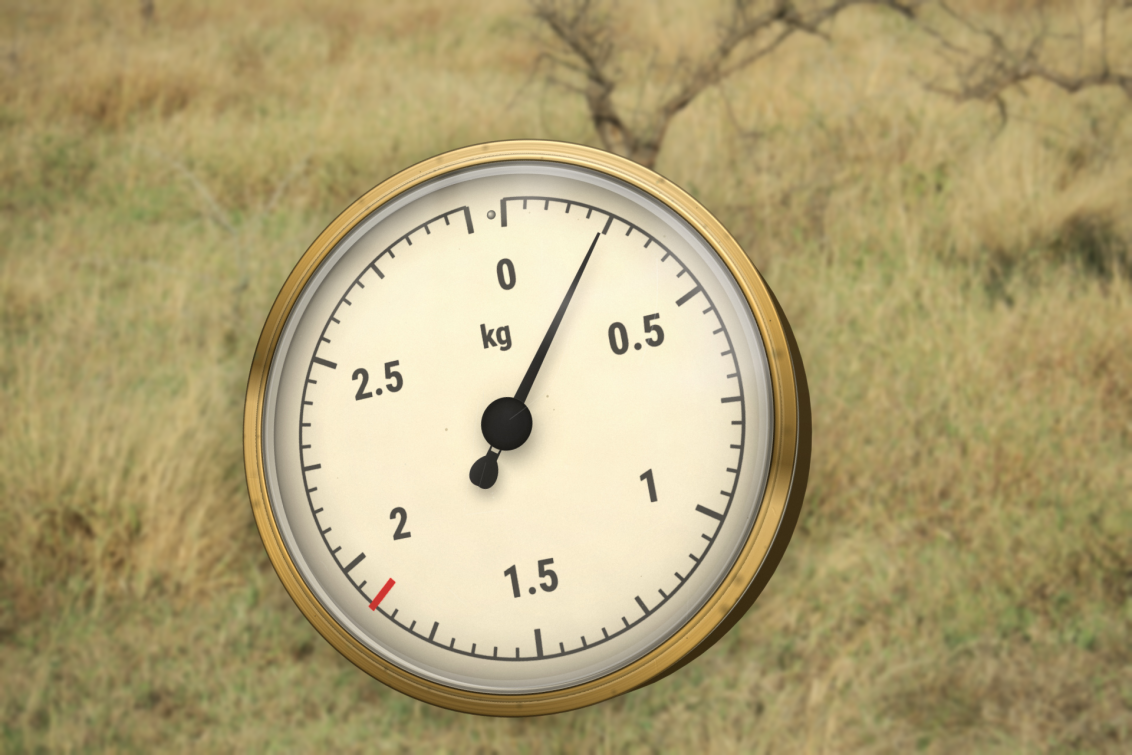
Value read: 0.25,kg
